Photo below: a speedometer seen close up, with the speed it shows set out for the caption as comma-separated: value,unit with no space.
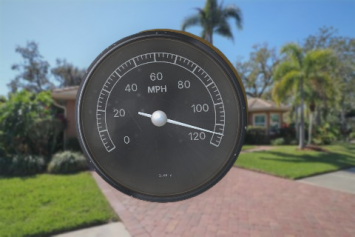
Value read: 114,mph
